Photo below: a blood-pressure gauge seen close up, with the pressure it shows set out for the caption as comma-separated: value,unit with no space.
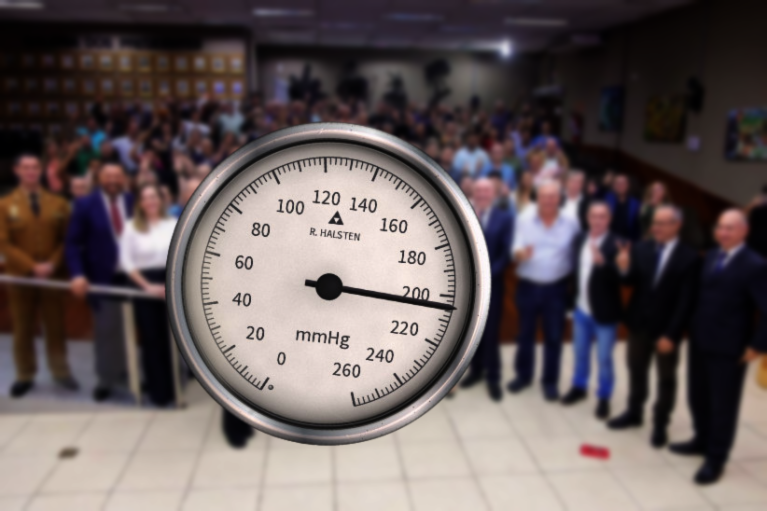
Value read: 204,mmHg
